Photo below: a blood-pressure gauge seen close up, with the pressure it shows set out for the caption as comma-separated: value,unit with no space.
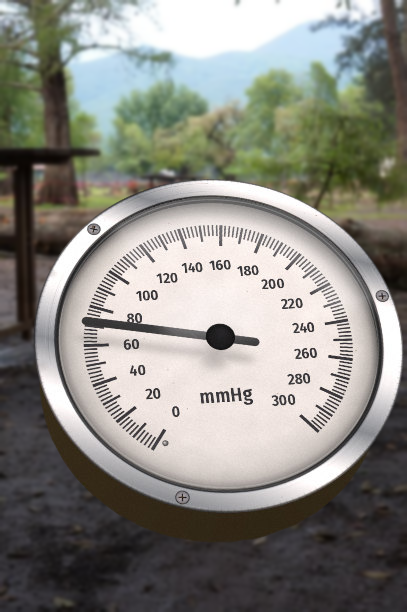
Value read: 70,mmHg
